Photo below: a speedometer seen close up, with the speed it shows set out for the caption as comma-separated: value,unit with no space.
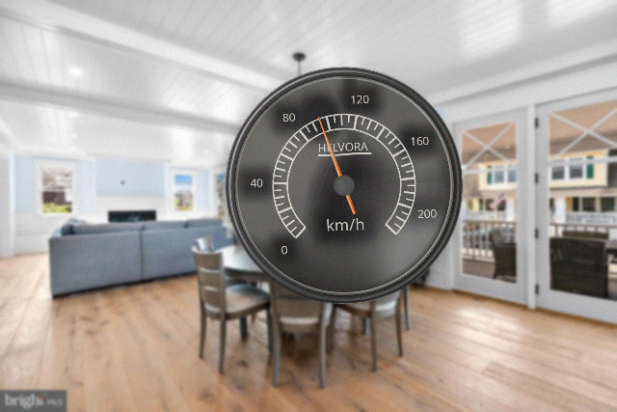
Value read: 95,km/h
